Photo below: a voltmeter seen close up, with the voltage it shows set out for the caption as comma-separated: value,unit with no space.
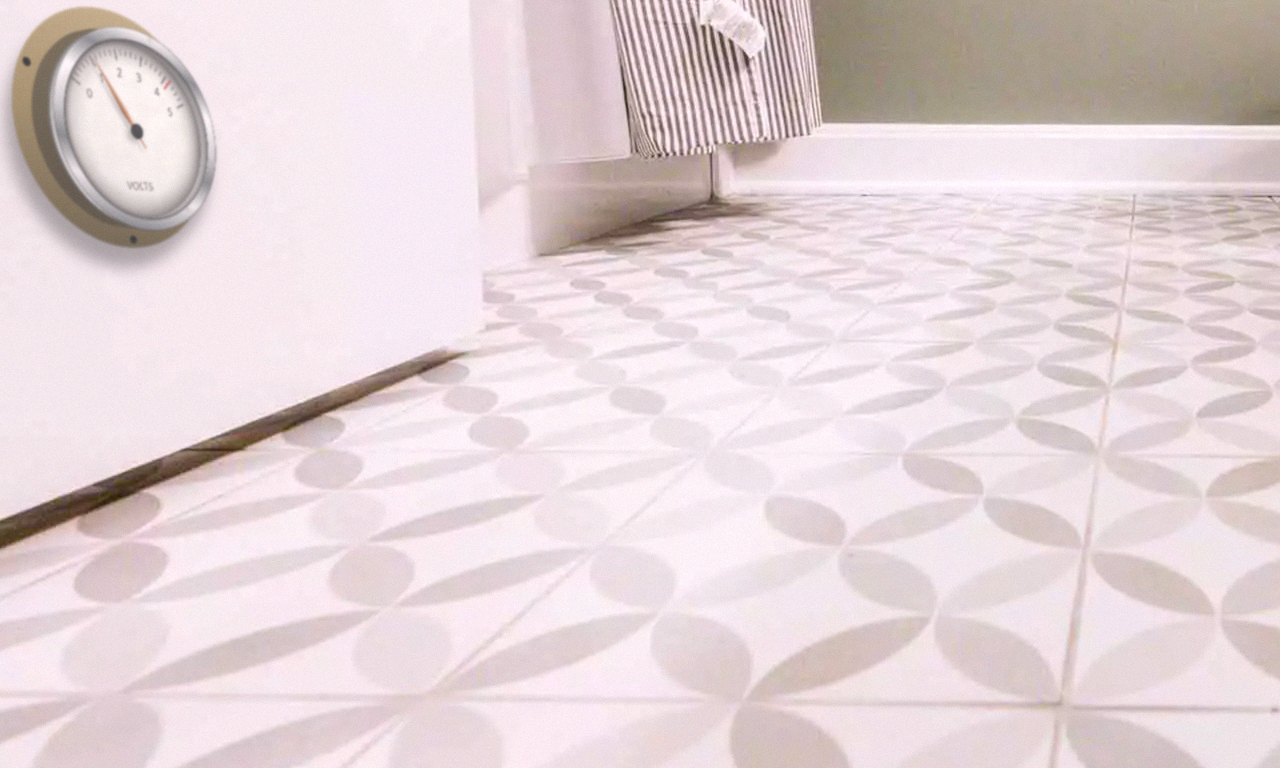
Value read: 1,V
